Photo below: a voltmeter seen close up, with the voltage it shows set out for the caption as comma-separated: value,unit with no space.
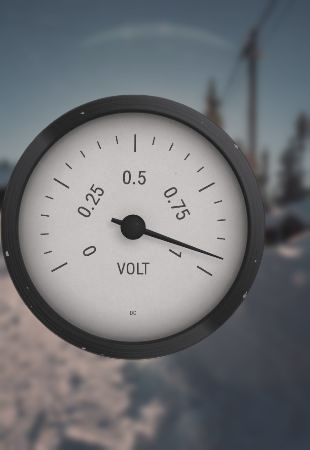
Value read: 0.95,V
